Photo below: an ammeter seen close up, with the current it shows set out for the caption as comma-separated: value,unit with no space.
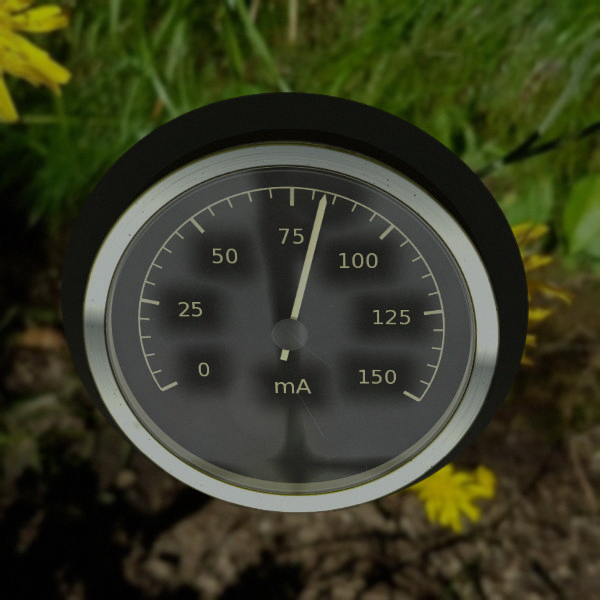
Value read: 82.5,mA
